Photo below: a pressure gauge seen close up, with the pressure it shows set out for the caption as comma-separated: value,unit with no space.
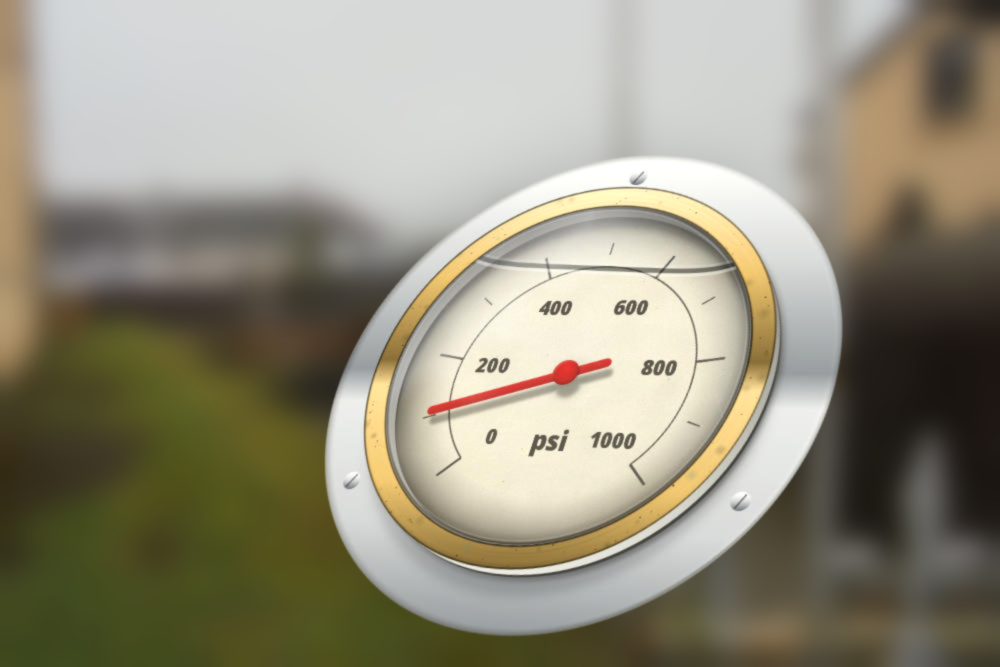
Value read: 100,psi
